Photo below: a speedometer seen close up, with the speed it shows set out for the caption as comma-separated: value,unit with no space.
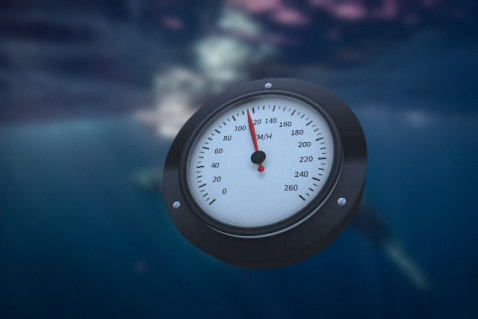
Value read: 115,km/h
